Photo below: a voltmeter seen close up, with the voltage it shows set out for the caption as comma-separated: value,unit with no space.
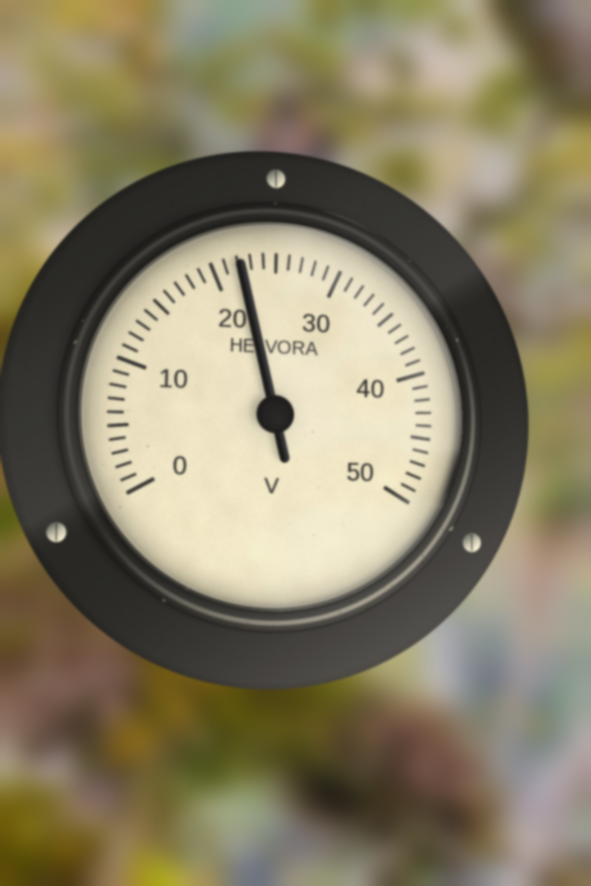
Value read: 22,V
